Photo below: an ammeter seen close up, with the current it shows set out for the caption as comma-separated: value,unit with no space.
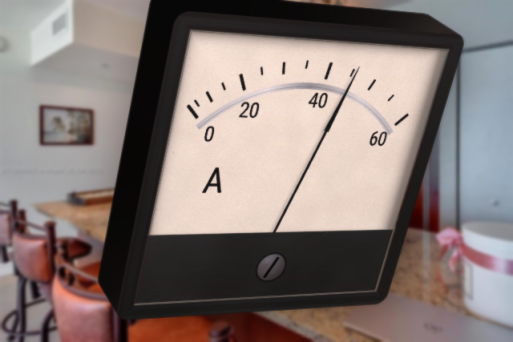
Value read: 45,A
